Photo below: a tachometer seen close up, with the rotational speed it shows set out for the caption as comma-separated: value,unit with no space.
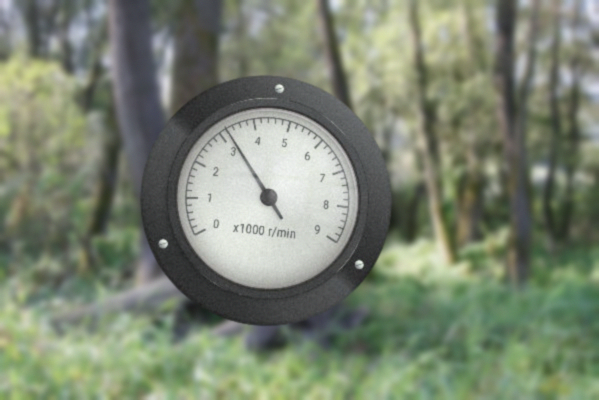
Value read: 3200,rpm
